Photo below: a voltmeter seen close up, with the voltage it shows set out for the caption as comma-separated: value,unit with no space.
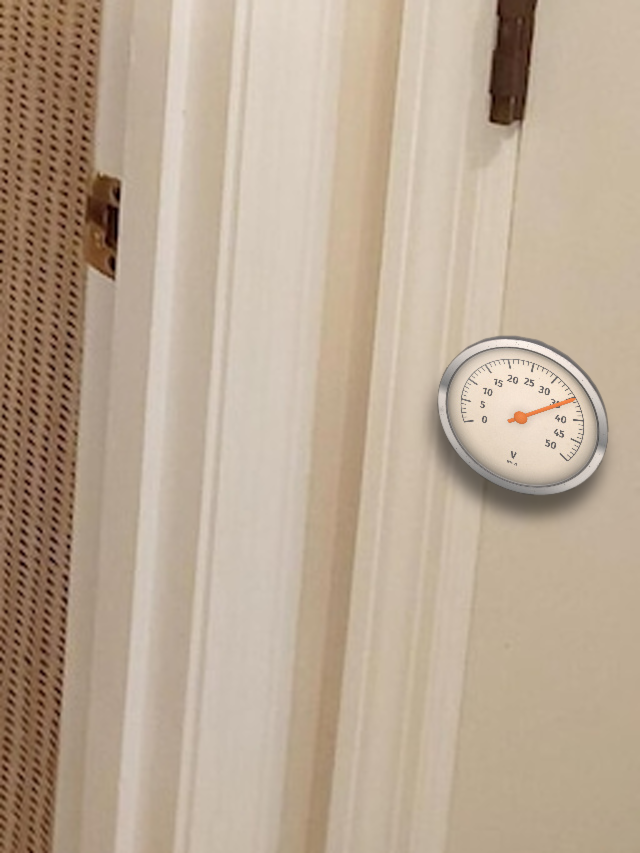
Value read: 35,V
